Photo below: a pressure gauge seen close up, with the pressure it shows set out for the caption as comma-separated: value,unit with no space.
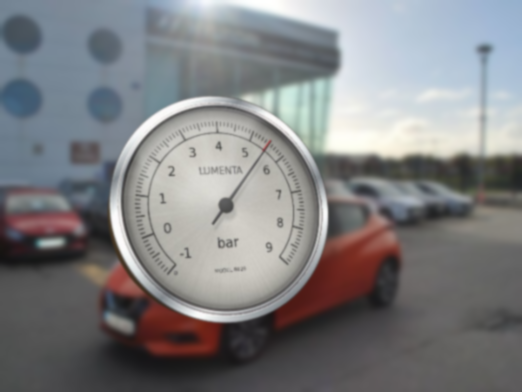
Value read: 5.5,bar
